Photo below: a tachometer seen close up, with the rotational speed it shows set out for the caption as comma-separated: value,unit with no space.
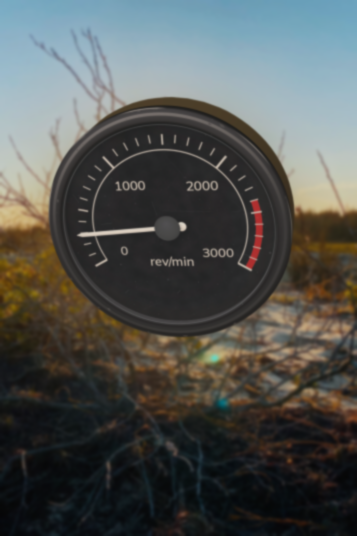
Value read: 300,rpm
